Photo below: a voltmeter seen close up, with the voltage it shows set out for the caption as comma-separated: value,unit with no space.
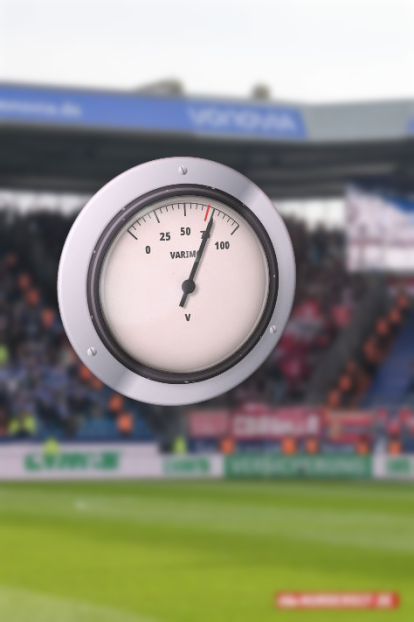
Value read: 75,V
